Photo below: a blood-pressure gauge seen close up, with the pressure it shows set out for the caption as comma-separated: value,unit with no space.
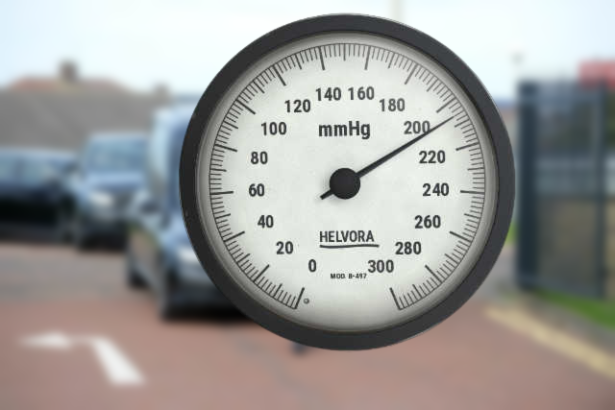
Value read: 206,mmHg
